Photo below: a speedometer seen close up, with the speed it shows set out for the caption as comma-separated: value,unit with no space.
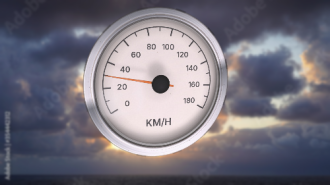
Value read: 30,km/h
